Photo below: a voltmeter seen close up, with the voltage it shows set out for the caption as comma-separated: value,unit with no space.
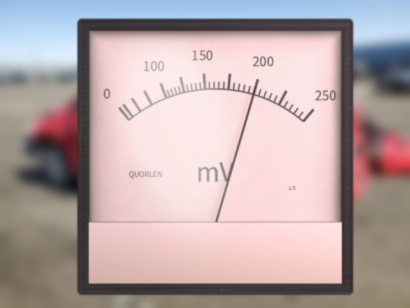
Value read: 200,mV
